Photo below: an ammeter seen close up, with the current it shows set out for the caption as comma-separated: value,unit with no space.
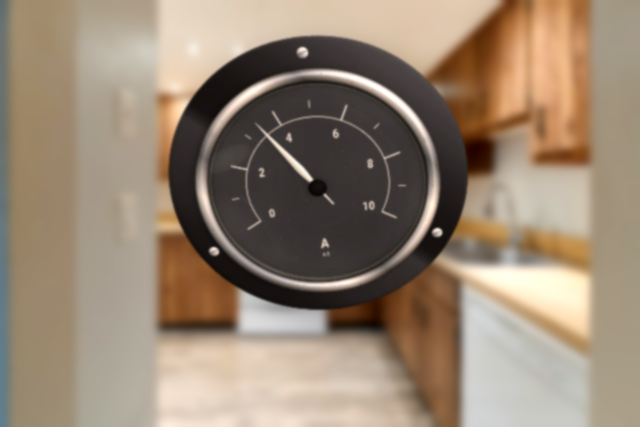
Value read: 3.5,A
